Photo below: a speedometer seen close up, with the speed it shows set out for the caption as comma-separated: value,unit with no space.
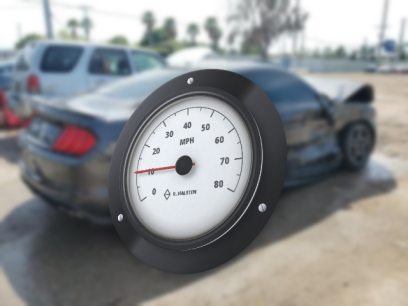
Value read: 10,mph
